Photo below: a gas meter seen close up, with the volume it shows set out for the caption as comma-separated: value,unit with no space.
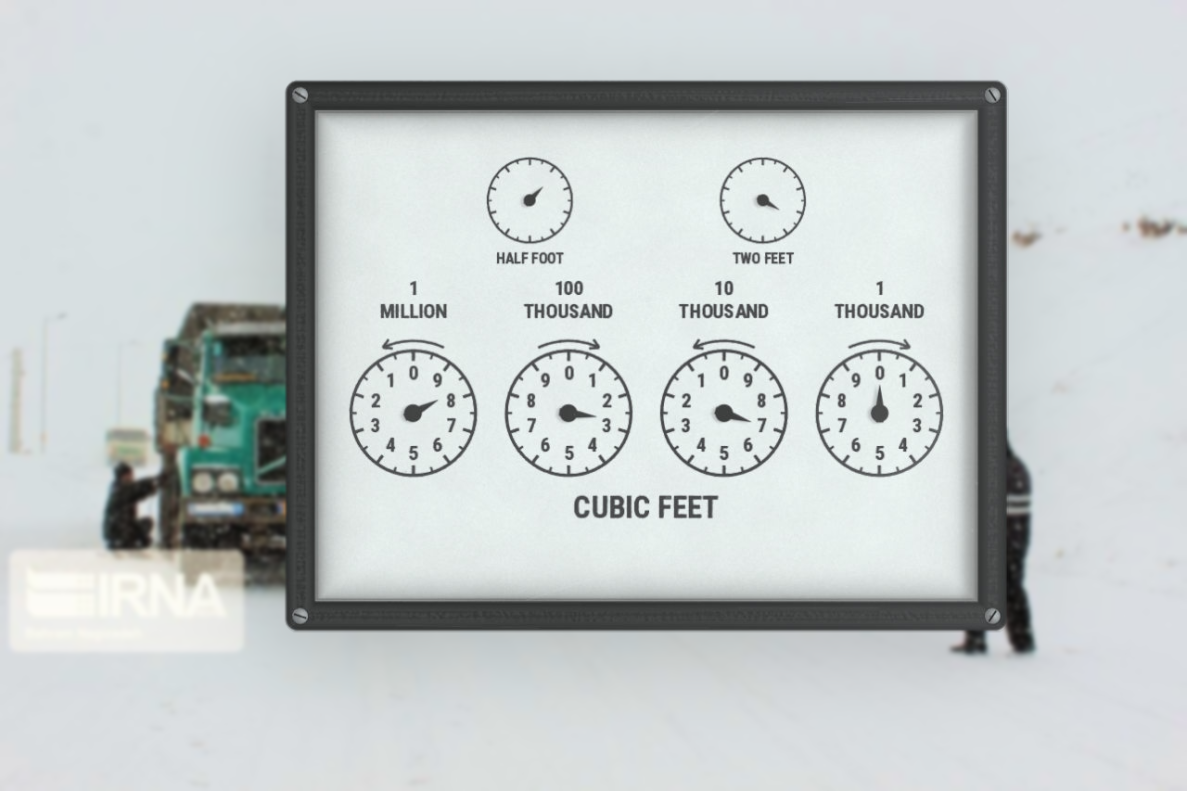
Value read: 827000,ft³
